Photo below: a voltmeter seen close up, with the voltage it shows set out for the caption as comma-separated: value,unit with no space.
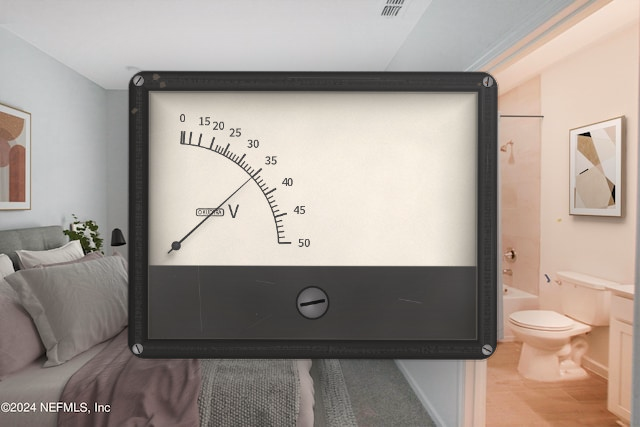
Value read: 35,V
